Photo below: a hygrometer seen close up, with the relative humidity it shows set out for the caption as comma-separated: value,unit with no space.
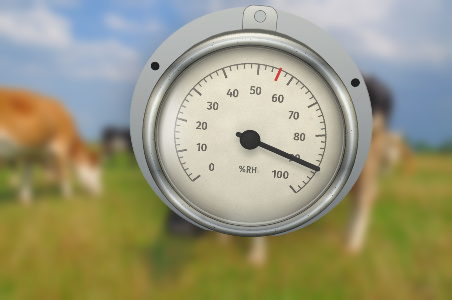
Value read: 90,%
